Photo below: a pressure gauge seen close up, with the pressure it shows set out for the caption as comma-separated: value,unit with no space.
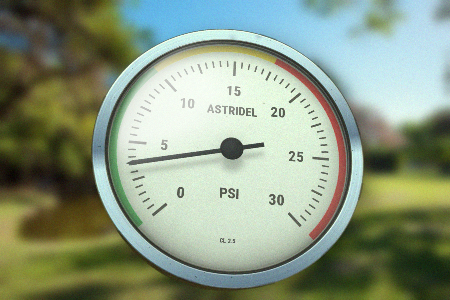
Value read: 3.5,psi
